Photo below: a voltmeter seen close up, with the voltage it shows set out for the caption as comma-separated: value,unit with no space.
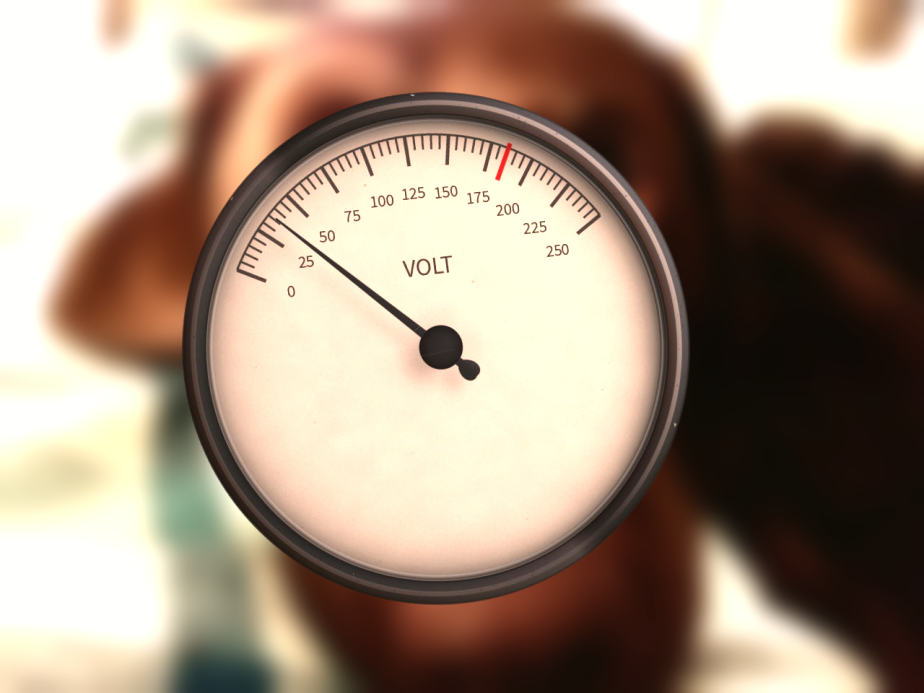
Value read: 35,V
